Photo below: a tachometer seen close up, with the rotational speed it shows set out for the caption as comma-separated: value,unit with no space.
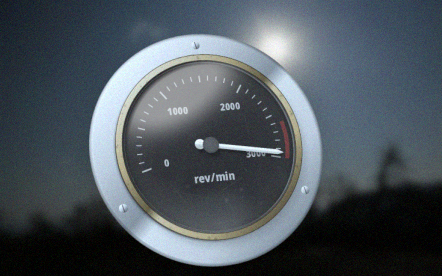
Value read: 2950,rpm
